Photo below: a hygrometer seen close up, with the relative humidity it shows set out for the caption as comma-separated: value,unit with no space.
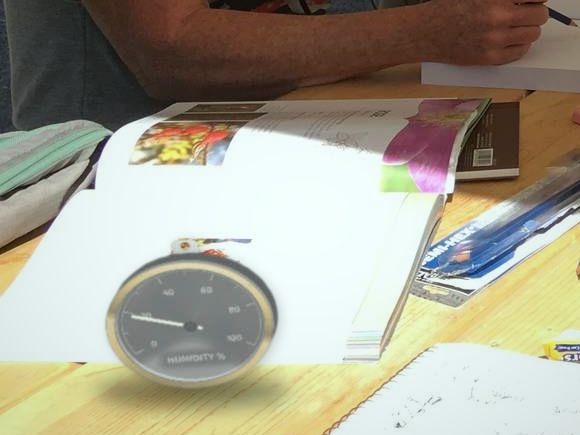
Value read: 20,%
